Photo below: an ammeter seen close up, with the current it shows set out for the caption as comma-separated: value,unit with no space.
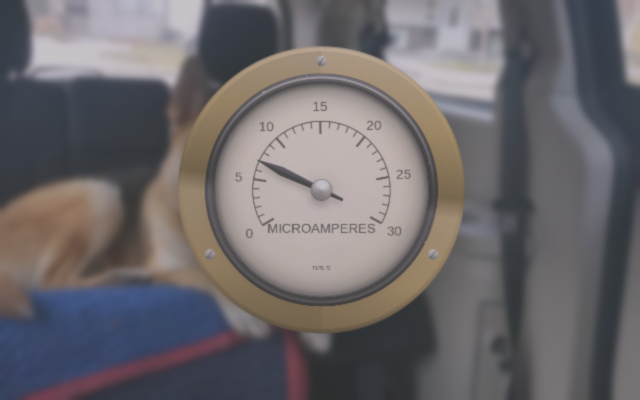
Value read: 7,µA
